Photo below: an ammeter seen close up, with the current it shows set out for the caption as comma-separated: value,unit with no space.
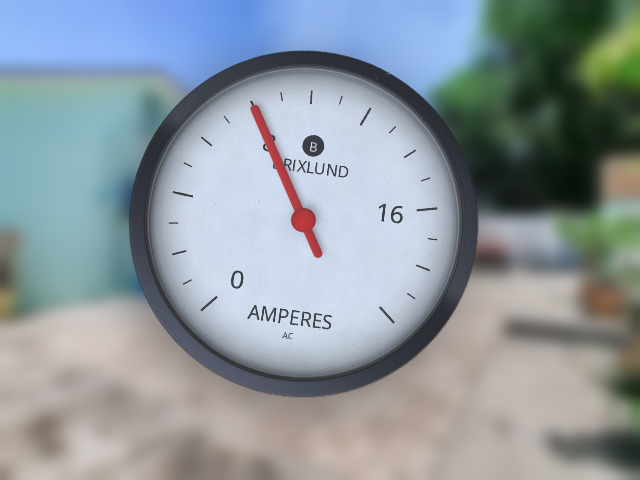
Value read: 8,A
